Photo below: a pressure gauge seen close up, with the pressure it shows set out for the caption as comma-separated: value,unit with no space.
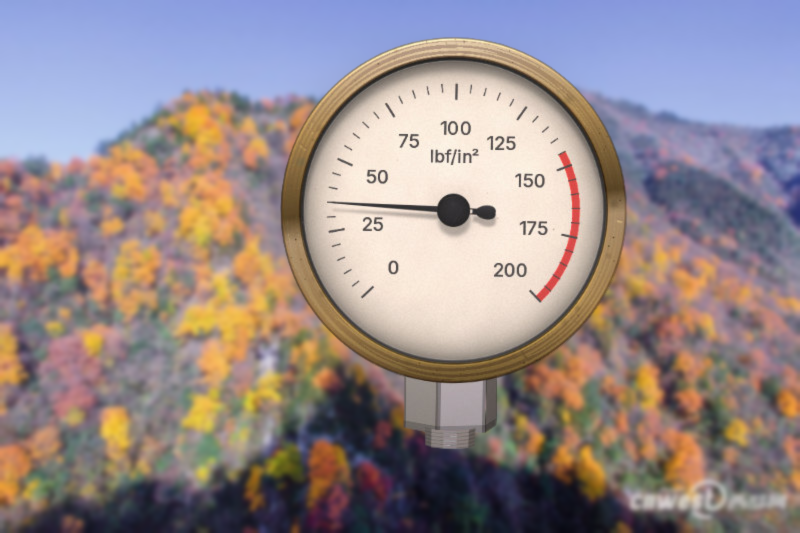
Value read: 35,psi
